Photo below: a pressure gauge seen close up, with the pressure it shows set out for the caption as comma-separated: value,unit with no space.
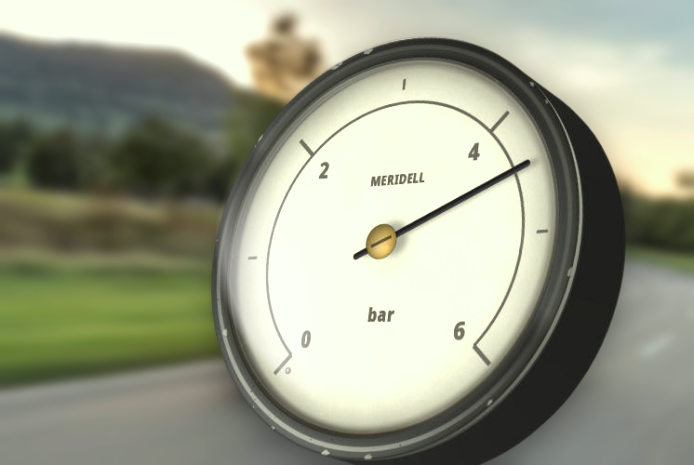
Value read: 4.5,bar
